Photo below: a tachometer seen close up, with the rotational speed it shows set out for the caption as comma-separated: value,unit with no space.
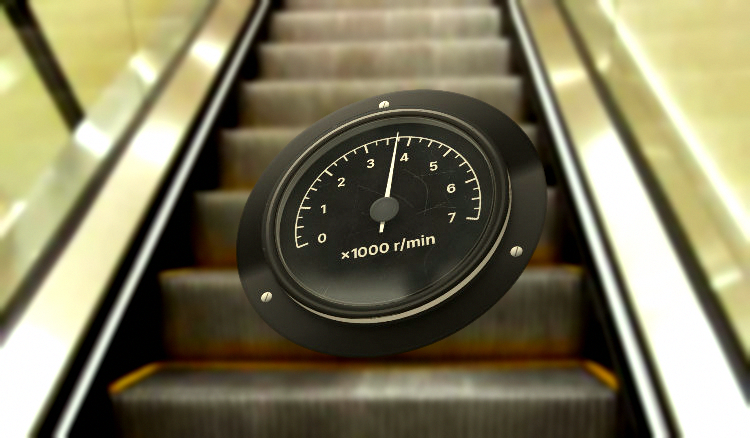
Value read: 3750,rpm
